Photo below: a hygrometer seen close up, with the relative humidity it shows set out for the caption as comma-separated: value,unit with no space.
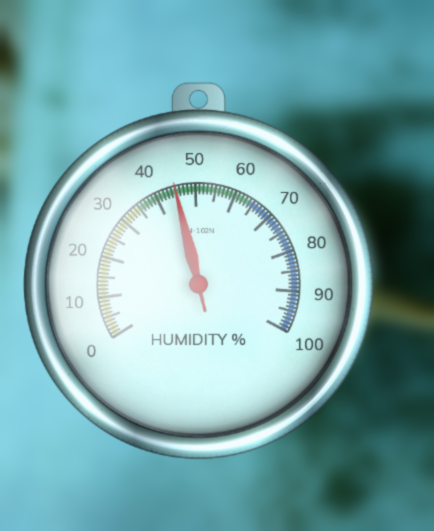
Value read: 45,%
